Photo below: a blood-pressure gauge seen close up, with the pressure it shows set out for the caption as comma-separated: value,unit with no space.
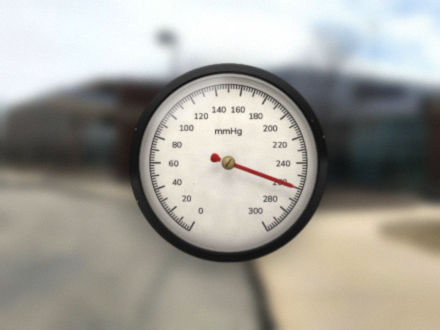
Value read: 260,mmHg
